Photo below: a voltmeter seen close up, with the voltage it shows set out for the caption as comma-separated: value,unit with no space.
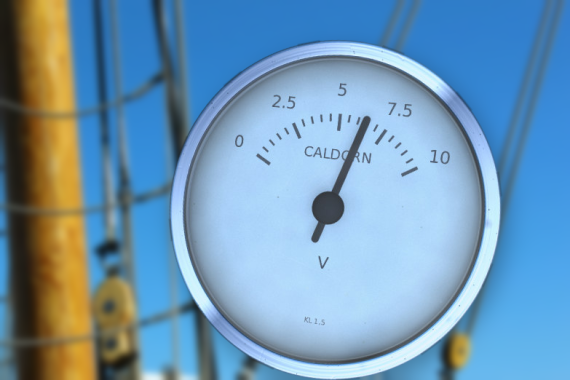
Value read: 6.5,V
